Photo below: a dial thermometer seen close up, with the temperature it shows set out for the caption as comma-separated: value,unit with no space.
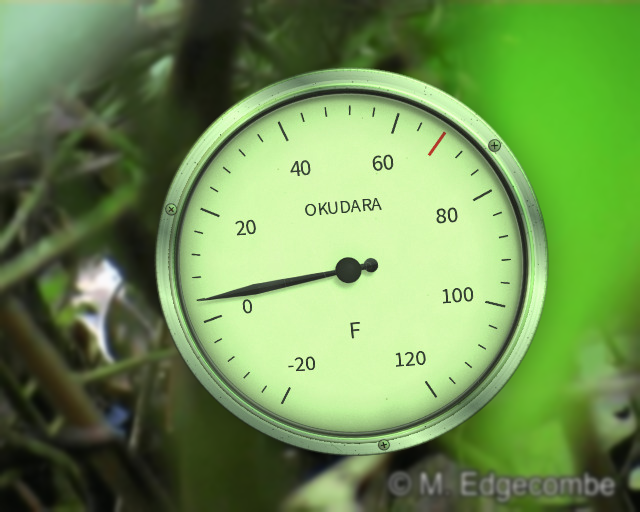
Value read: 4,°F
